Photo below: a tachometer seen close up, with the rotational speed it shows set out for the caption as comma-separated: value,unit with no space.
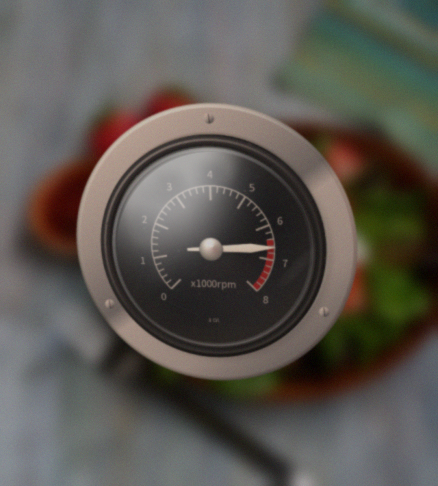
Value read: 6600,rpm
